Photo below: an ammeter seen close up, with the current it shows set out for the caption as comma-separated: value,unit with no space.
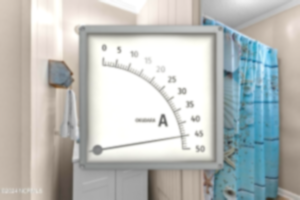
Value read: 45,A
